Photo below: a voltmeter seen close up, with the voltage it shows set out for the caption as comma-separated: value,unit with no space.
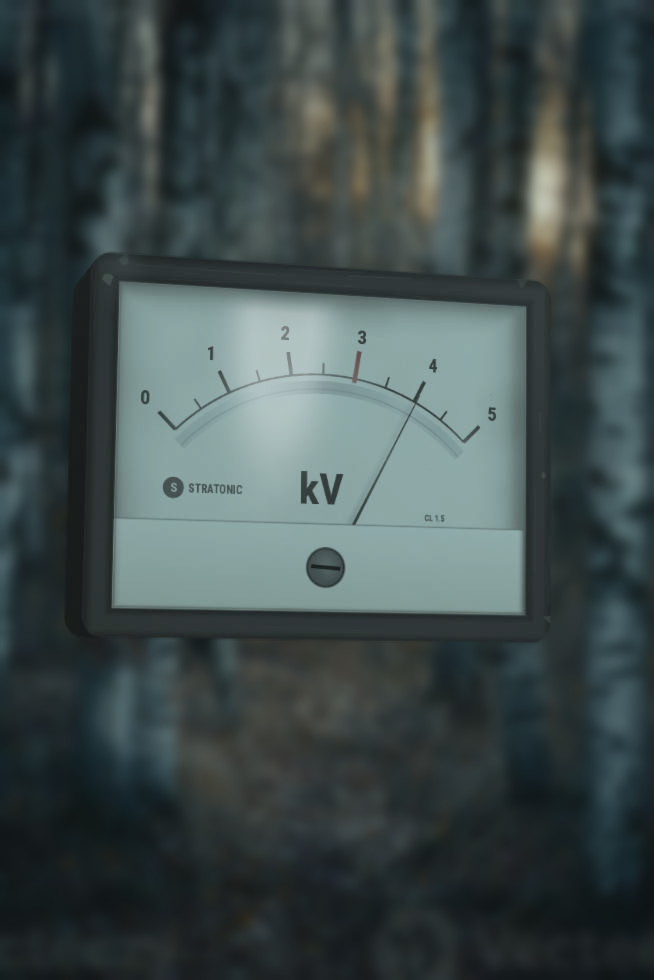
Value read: 4,kV
